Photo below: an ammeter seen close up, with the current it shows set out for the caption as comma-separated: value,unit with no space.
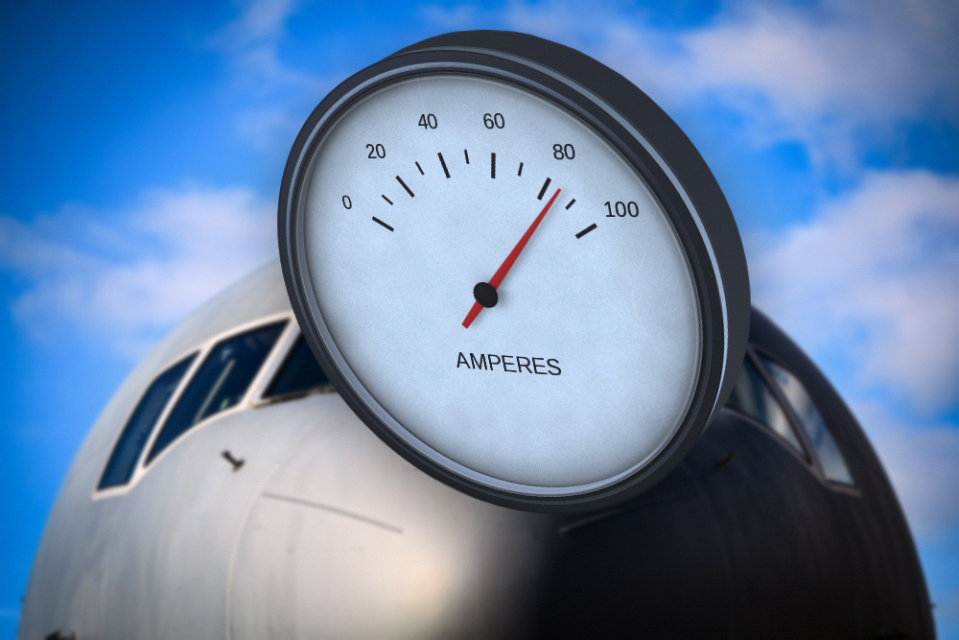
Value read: 85,A
